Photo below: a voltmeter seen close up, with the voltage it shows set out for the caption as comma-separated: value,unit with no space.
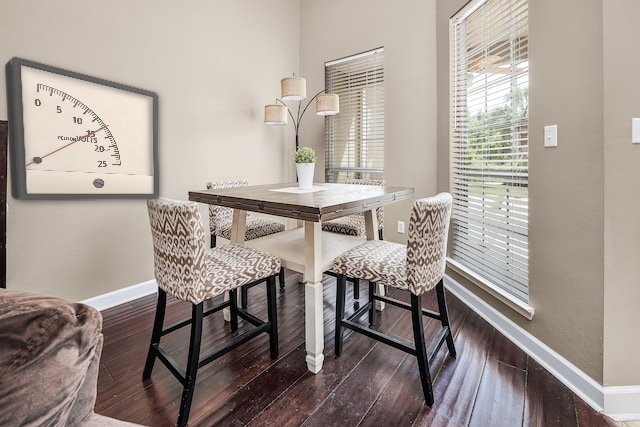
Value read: 15,V
